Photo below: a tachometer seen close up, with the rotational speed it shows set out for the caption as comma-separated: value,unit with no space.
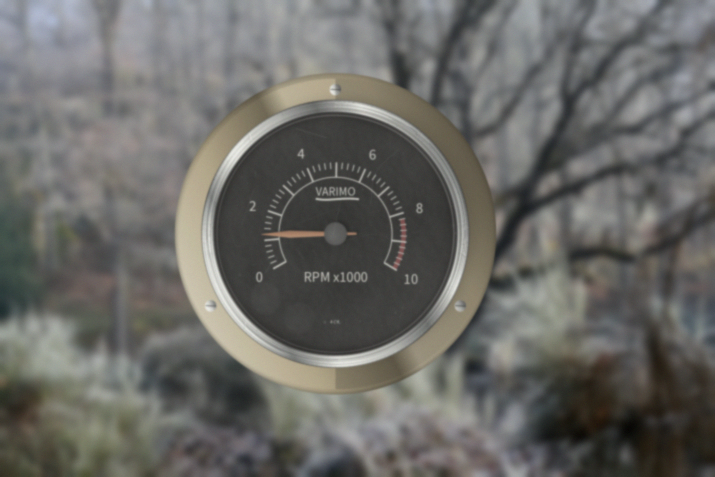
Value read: 1200,rpm
